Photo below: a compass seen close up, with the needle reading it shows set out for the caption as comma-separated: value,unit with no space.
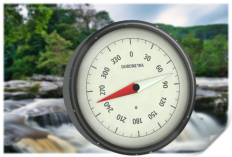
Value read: 255,°
